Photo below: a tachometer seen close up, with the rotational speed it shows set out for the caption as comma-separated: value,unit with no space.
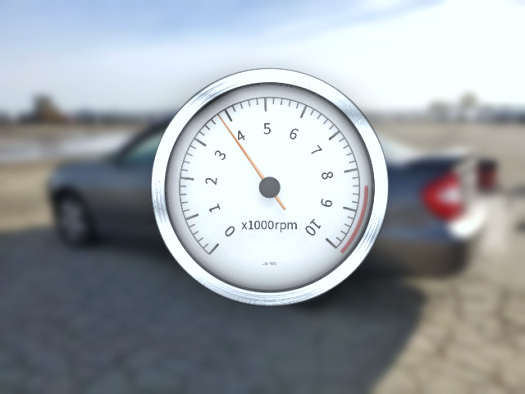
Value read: 3800,rpm
